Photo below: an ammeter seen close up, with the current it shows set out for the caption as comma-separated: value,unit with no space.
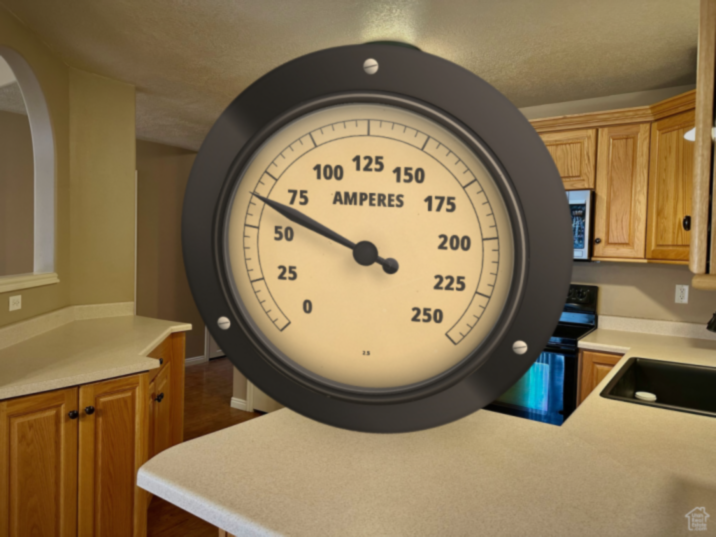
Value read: 65,A
